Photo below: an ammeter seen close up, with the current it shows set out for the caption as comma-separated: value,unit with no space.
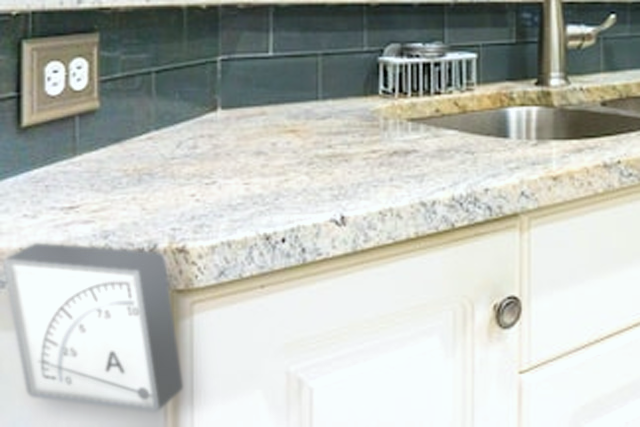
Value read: 1,A
